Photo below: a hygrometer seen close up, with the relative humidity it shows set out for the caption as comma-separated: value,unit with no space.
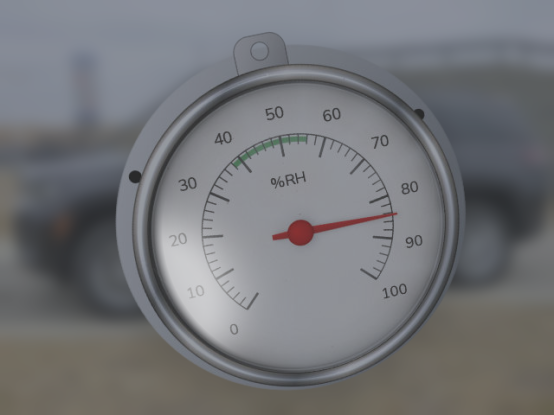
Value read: 84,%
